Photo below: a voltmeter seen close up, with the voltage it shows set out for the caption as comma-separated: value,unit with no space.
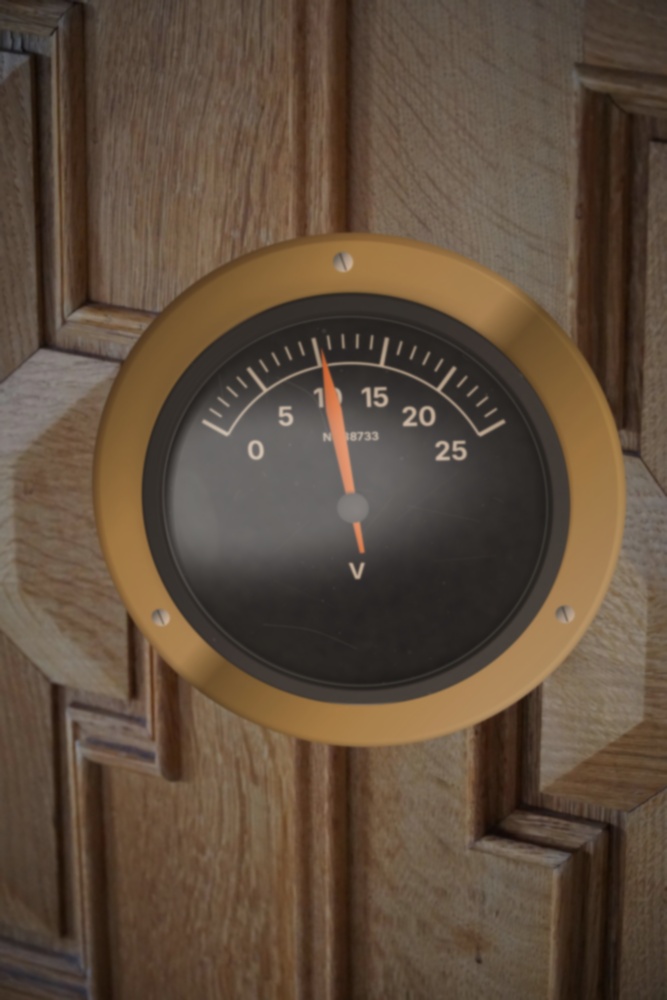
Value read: 10.5,V
